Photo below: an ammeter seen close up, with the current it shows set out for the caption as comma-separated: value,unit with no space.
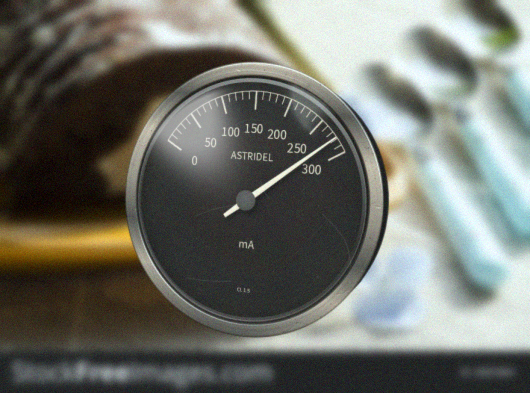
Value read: 280,mA
